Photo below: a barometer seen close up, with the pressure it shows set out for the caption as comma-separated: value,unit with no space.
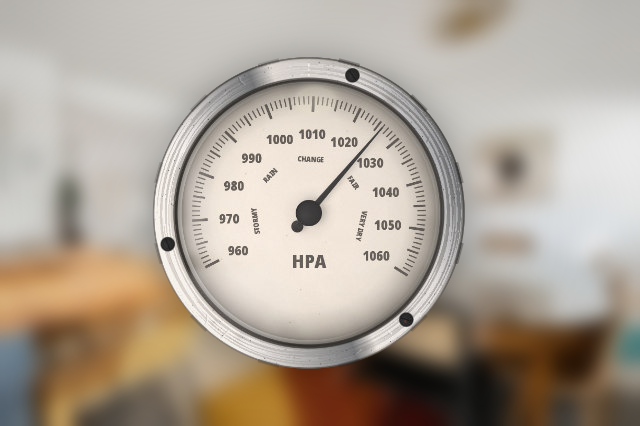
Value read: 1026,hPa
